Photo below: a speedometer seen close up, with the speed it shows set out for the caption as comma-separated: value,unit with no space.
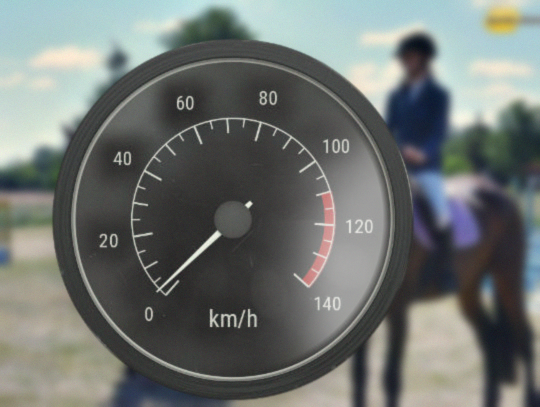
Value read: 2.5,km/h
